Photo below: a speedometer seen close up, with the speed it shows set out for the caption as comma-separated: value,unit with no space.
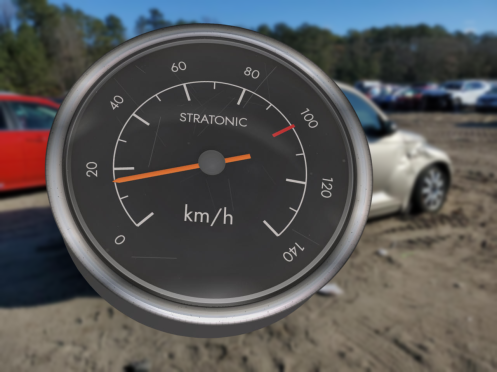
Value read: 15,km/h
